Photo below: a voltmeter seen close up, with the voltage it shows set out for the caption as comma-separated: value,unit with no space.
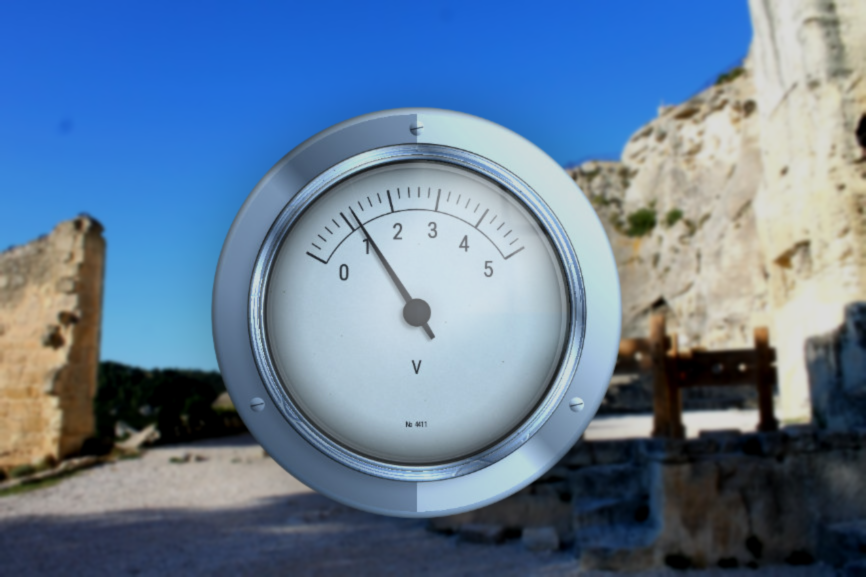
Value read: 1.2,V
